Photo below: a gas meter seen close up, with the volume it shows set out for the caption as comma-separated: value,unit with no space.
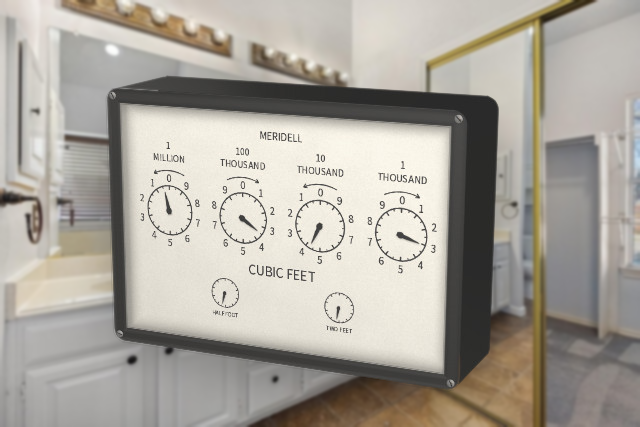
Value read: 34300,ft³
